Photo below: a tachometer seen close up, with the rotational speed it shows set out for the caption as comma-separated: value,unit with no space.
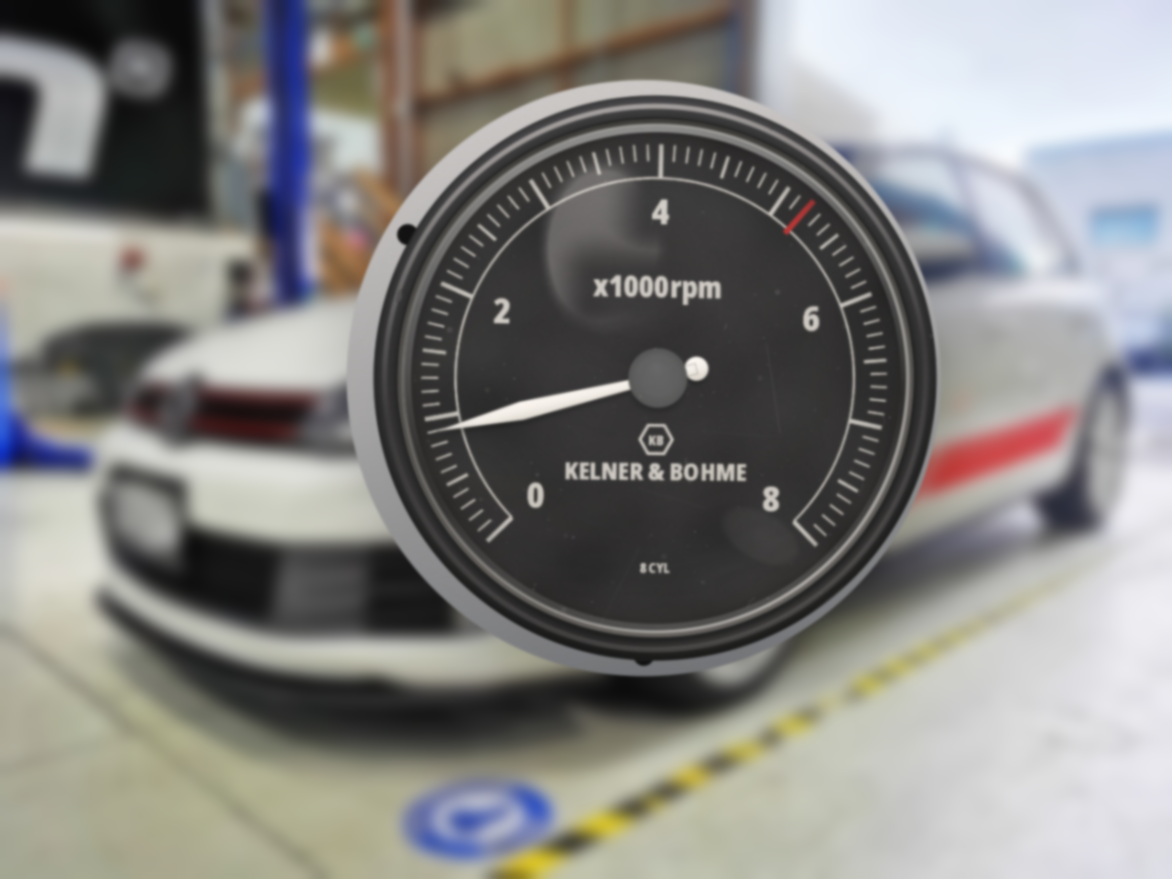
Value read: 900,rpm
